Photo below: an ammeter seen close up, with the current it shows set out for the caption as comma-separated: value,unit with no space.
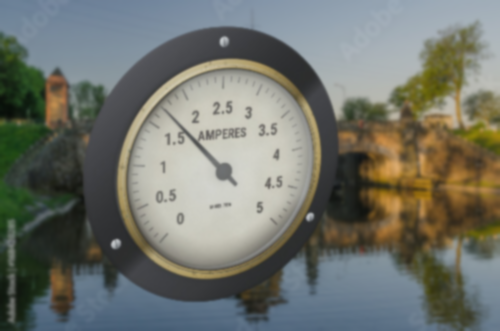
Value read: 1.7,A
